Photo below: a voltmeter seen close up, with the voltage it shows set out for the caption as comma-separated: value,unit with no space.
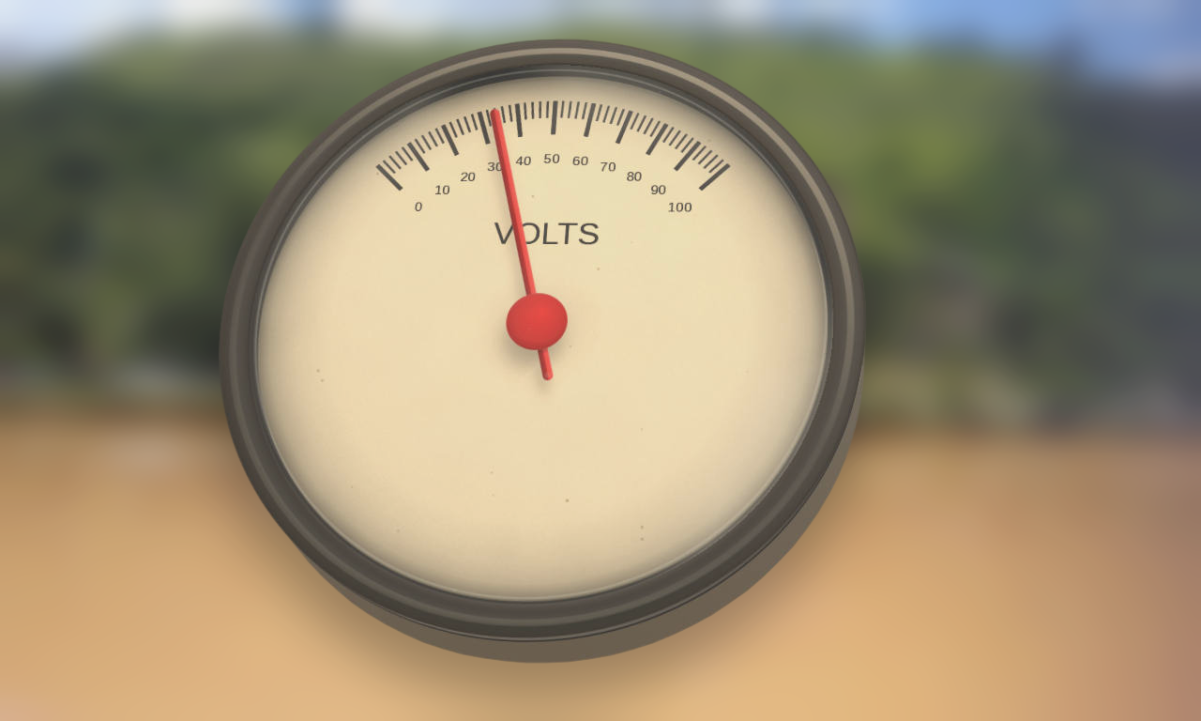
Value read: 34,V
